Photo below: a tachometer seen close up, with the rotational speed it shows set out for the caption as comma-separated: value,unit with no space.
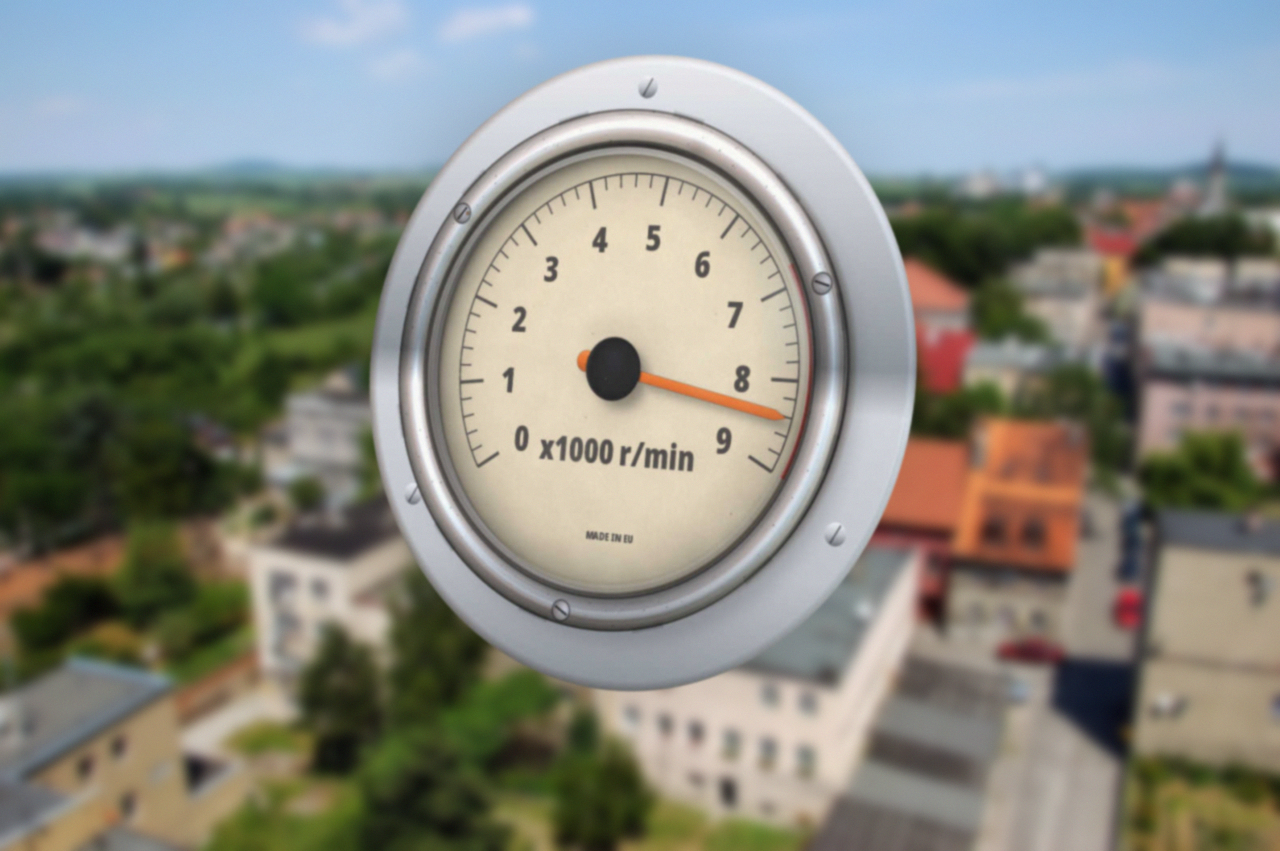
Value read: 8400,rpm
